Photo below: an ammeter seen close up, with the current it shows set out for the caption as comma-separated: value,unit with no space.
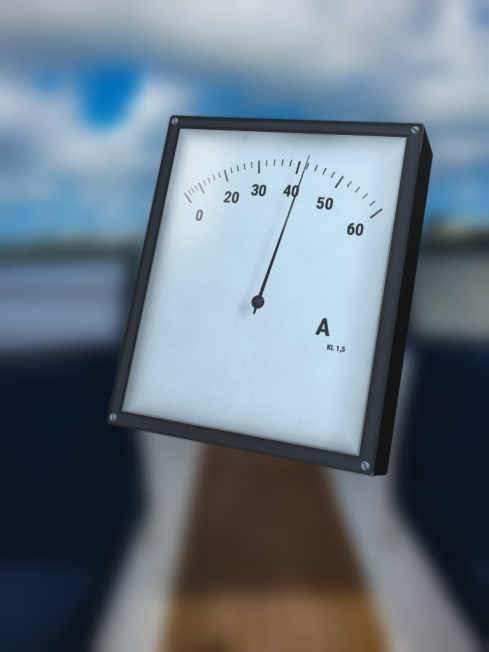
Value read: 42,A
